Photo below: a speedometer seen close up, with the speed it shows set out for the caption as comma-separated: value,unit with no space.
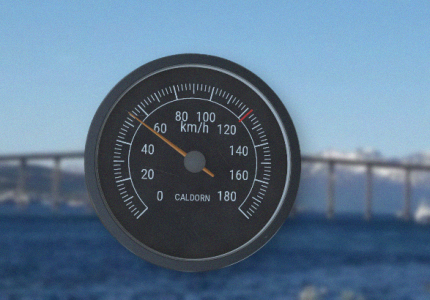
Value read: 54,km/h
